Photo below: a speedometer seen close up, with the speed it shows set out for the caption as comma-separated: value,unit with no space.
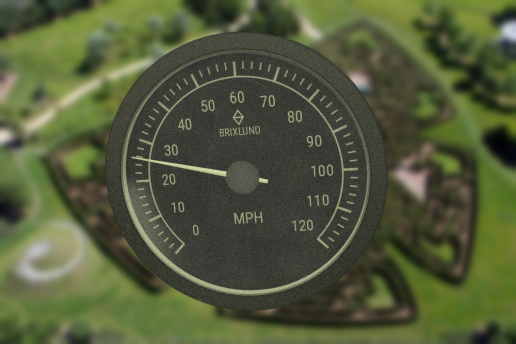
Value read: 26,mph
